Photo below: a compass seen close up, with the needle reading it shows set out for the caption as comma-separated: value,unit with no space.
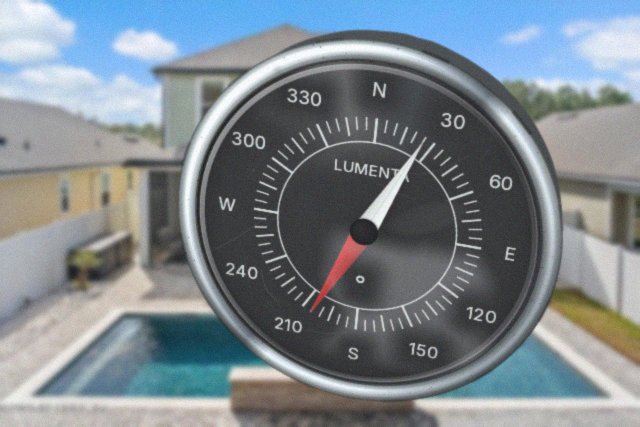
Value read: 205,°
